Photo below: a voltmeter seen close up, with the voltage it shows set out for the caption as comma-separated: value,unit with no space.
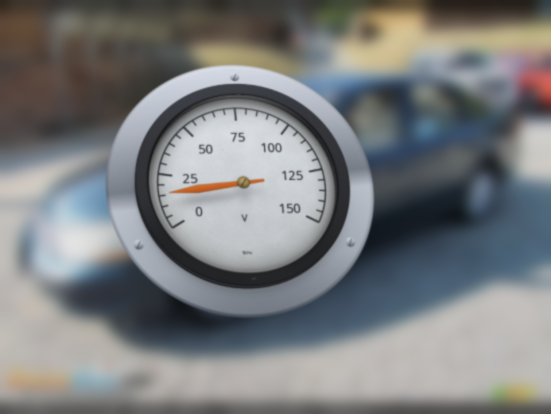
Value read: 15,V
